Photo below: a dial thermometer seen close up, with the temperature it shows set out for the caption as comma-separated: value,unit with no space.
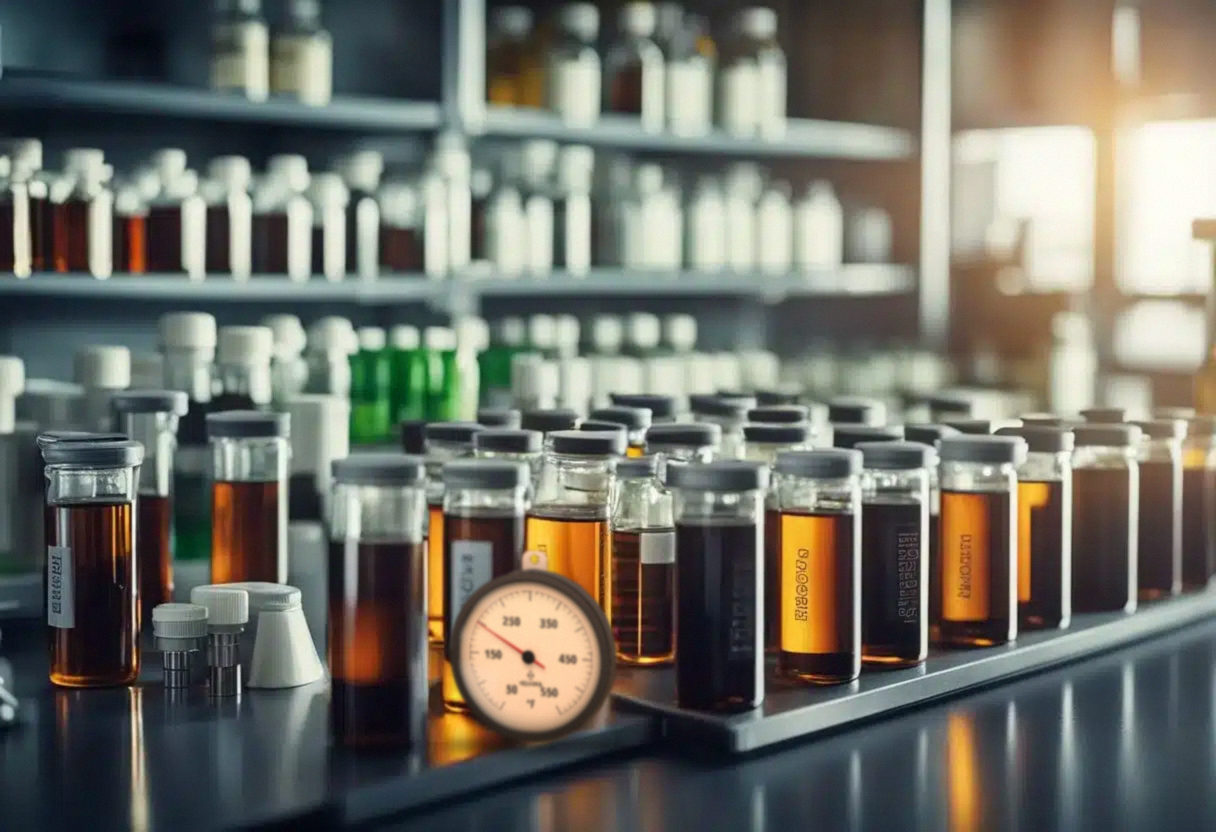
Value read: 200,°F
